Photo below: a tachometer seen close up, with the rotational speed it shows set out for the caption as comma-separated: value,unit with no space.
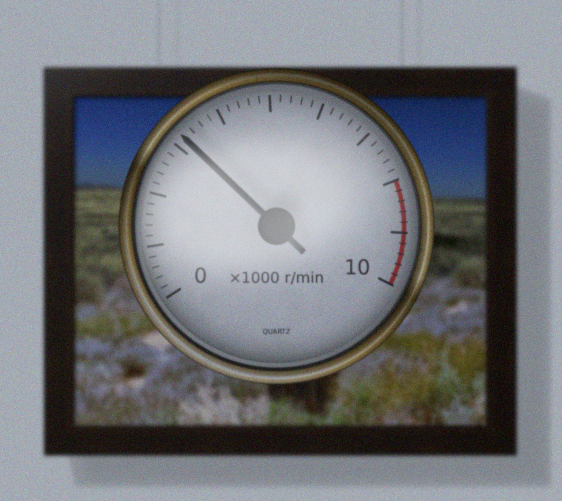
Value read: 3200,rpm
